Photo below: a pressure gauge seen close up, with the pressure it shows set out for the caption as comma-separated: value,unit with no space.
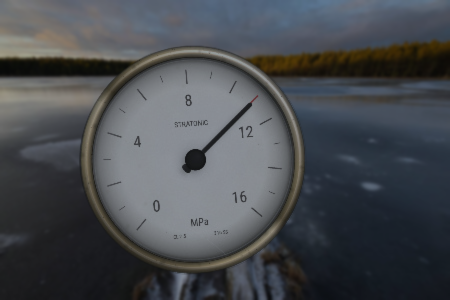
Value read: 11,MPa
